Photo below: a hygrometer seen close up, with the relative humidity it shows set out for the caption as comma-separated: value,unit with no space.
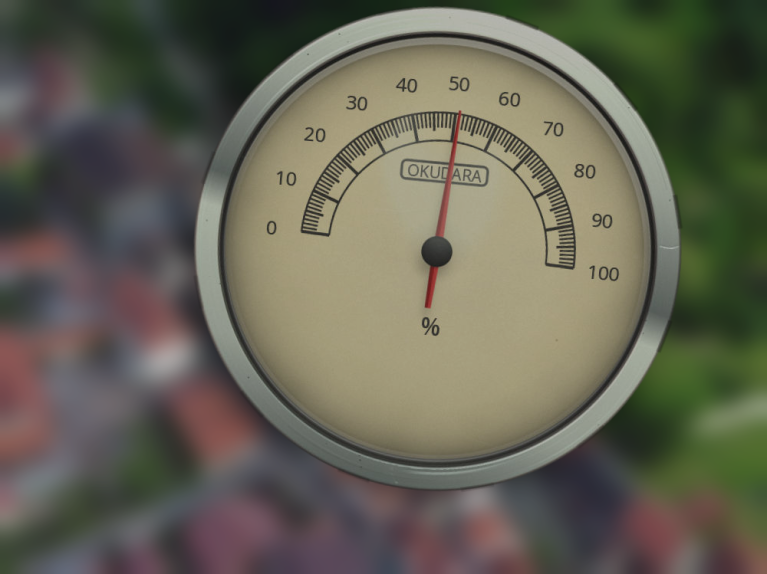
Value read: 51,%
